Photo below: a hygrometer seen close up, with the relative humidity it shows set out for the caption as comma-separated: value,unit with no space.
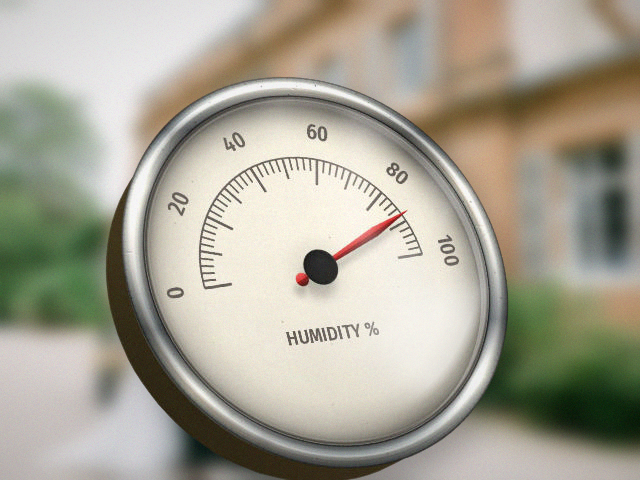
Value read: 88,%
